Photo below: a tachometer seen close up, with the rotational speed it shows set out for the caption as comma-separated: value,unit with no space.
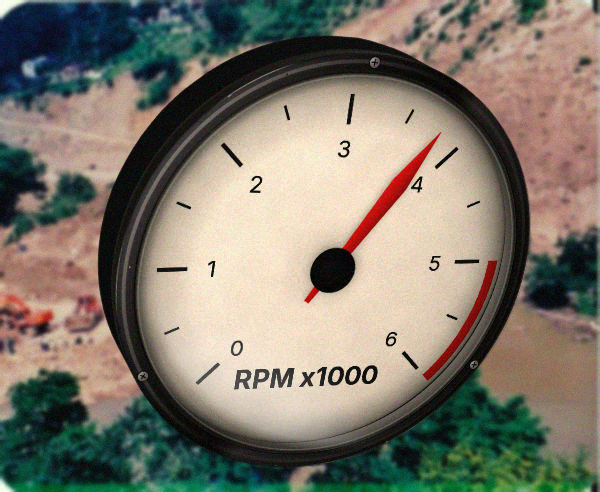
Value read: 3750,rpm
